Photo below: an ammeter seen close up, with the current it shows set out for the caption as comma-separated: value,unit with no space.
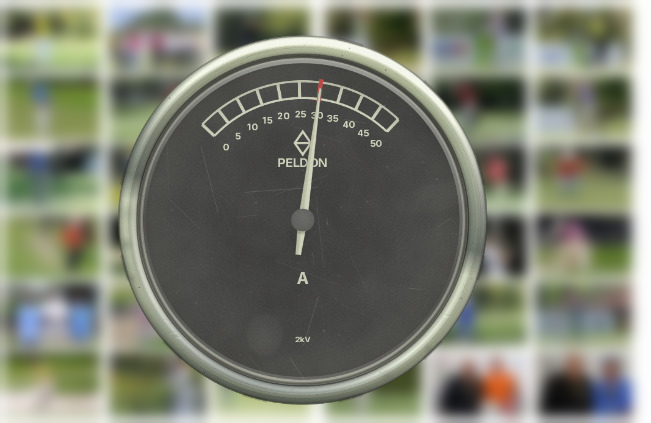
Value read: 30,A
